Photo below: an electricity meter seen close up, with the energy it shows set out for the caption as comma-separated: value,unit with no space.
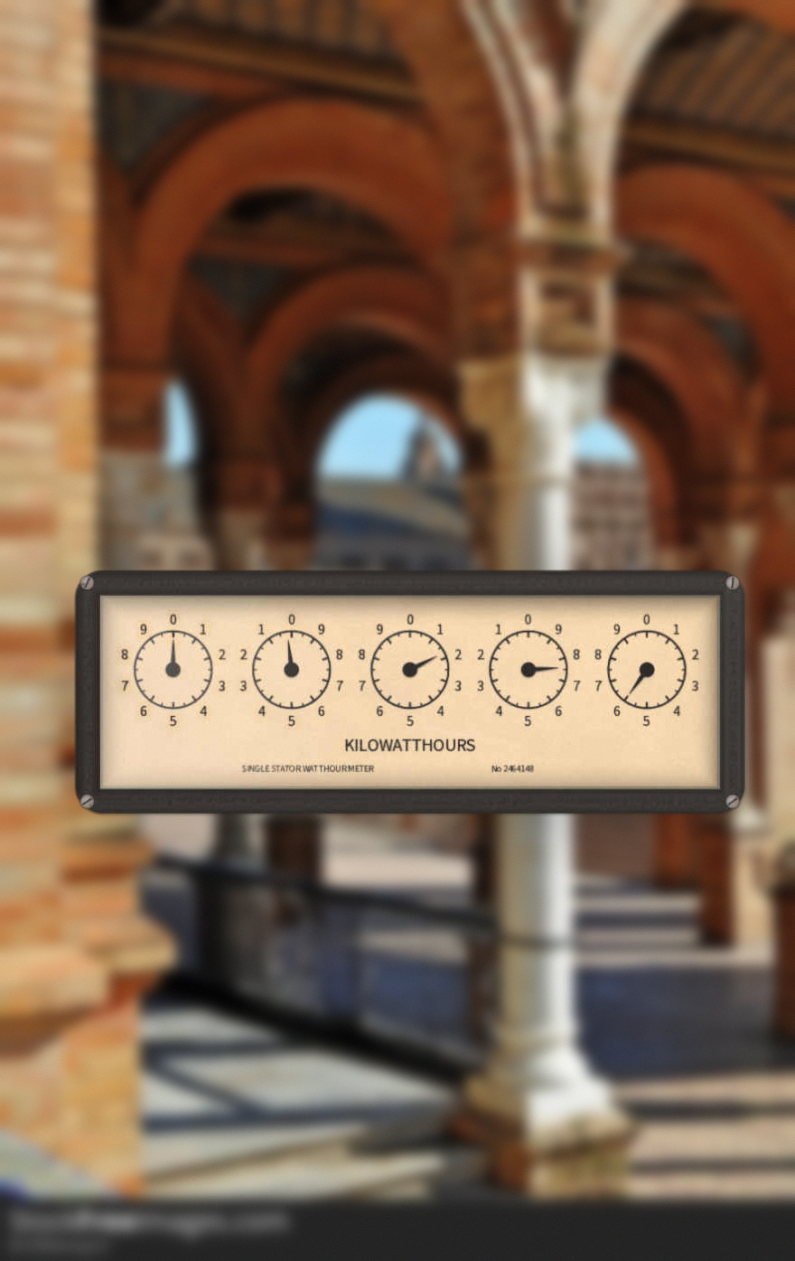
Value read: 176,kWh
